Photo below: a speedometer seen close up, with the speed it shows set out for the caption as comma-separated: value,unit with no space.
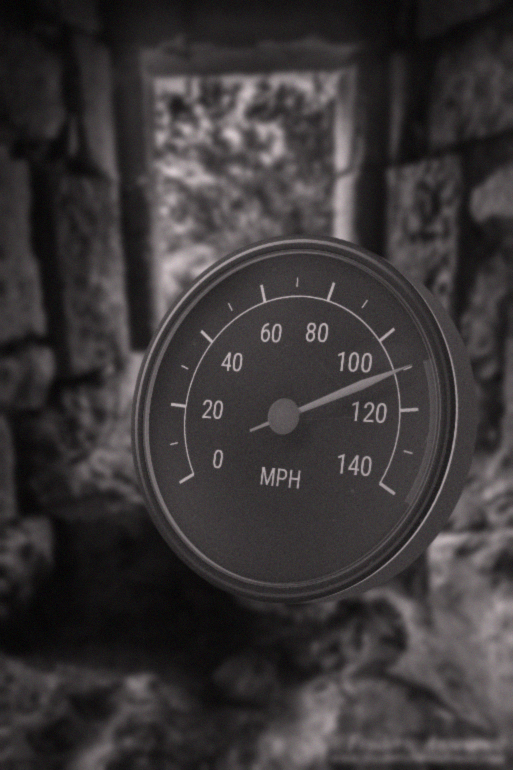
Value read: 110,mph
